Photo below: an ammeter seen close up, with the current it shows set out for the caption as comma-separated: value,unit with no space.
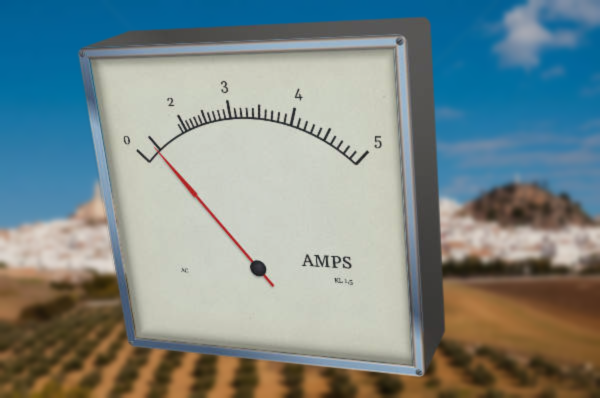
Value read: 1,A
